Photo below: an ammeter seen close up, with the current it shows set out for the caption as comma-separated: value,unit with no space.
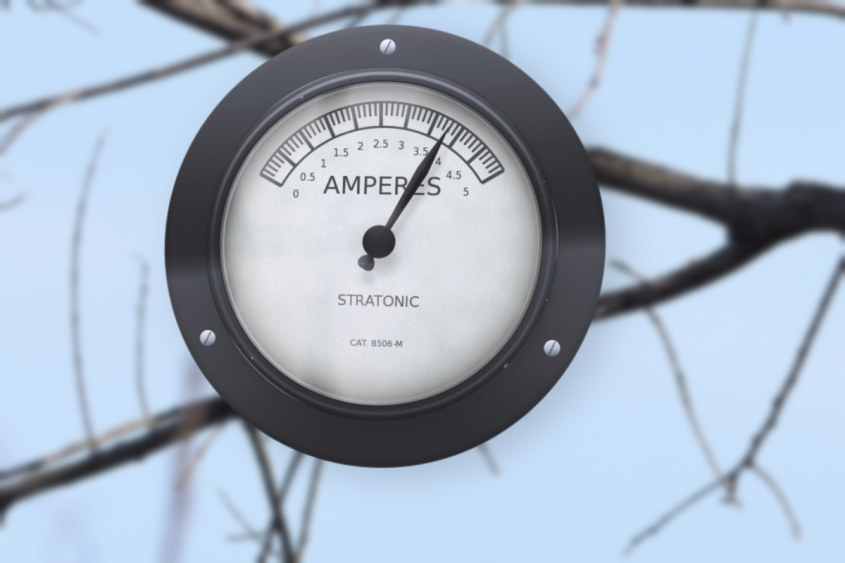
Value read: 3.8,A
